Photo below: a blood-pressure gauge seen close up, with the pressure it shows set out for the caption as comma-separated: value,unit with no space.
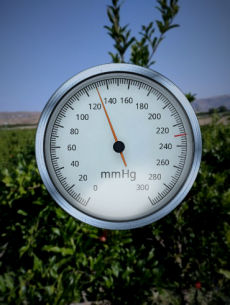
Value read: 130,mmHg
